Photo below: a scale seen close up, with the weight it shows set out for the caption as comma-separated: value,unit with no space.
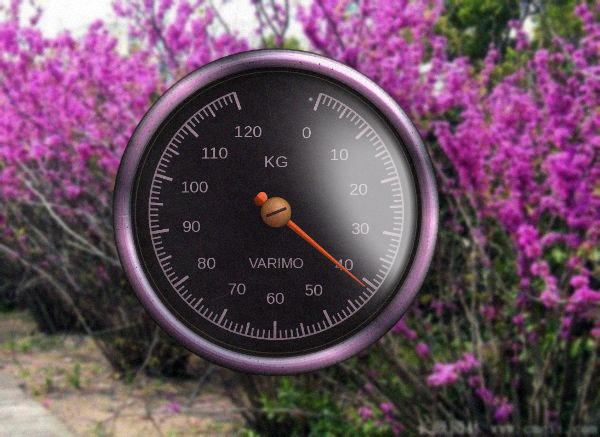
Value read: 41,kg
